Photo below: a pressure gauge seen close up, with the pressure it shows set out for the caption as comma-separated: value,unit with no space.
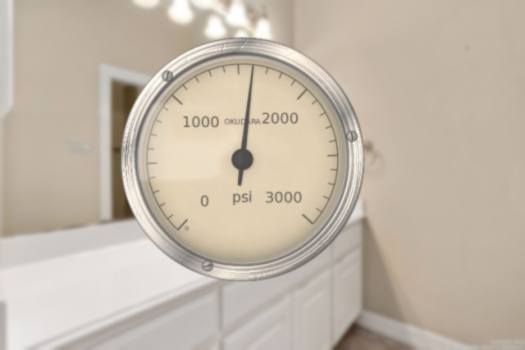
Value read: 1600,psi
